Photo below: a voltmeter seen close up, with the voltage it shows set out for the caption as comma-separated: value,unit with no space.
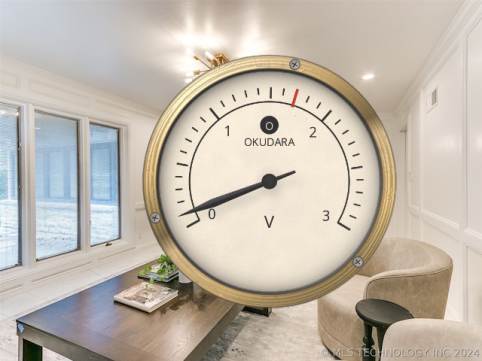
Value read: 0.1,V
